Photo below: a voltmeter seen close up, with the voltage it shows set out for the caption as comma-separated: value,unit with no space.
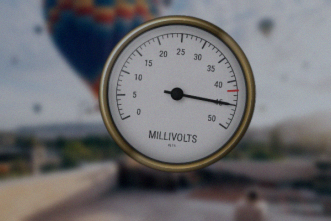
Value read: 45,mV
